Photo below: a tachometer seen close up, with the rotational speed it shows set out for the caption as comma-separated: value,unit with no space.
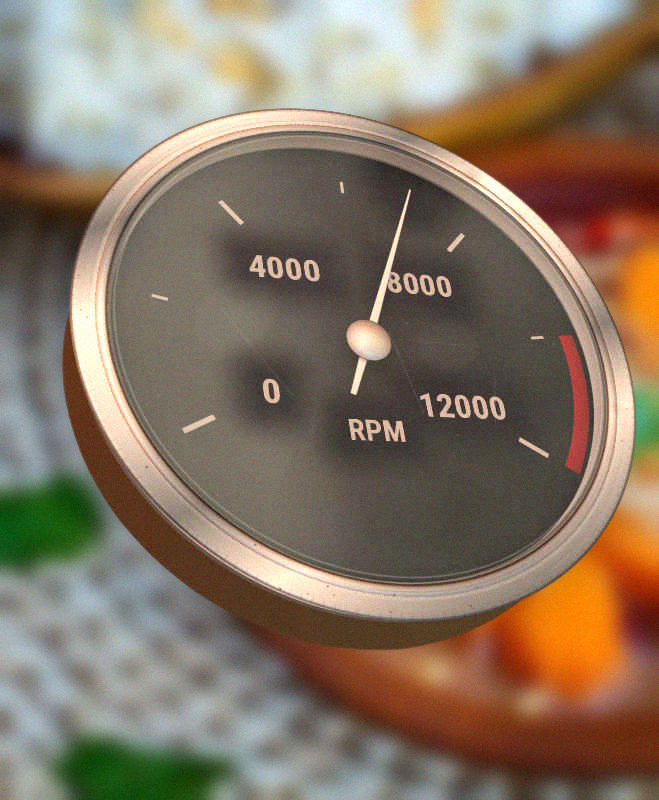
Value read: 7000,rpm
